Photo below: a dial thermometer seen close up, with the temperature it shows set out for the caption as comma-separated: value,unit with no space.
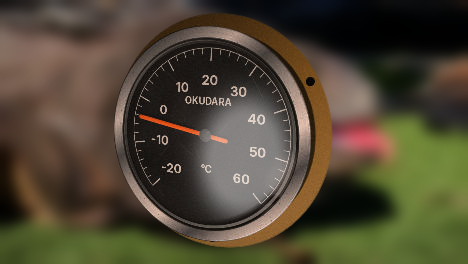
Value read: -4,°C
